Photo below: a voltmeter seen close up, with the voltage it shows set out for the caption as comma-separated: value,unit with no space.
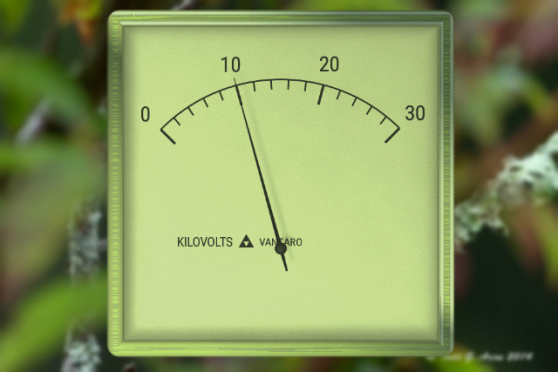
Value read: 10,kV
